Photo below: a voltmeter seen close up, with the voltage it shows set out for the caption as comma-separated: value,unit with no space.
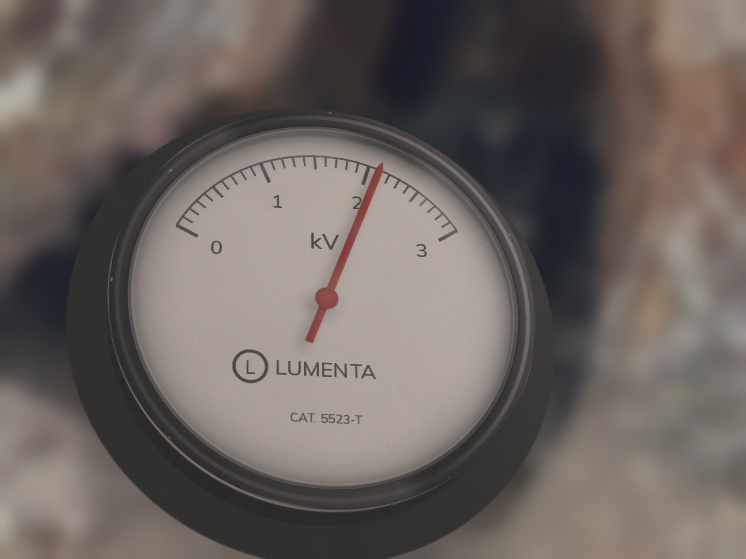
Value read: 2.1,kV
